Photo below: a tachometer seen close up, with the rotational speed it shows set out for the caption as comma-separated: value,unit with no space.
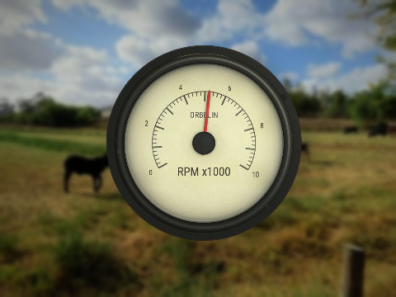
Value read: 5200,rpm
